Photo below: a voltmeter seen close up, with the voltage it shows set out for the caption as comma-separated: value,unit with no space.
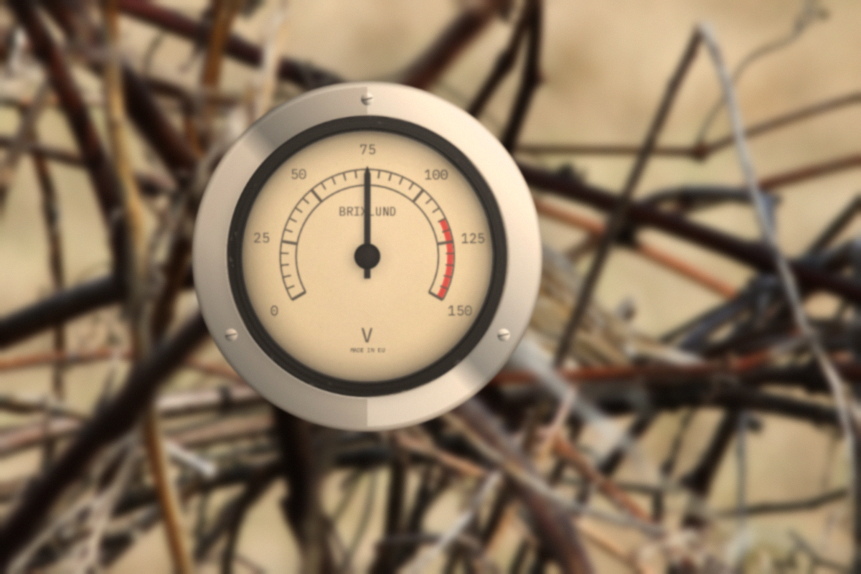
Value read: 75,V
